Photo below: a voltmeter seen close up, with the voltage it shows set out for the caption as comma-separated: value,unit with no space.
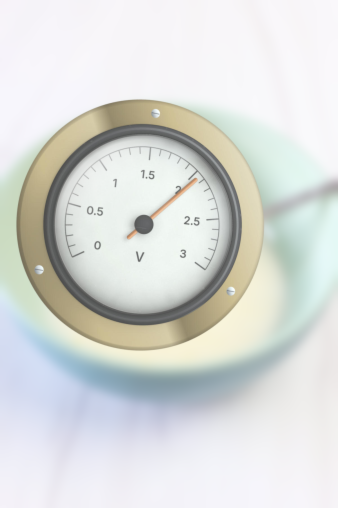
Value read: 2.05,V
